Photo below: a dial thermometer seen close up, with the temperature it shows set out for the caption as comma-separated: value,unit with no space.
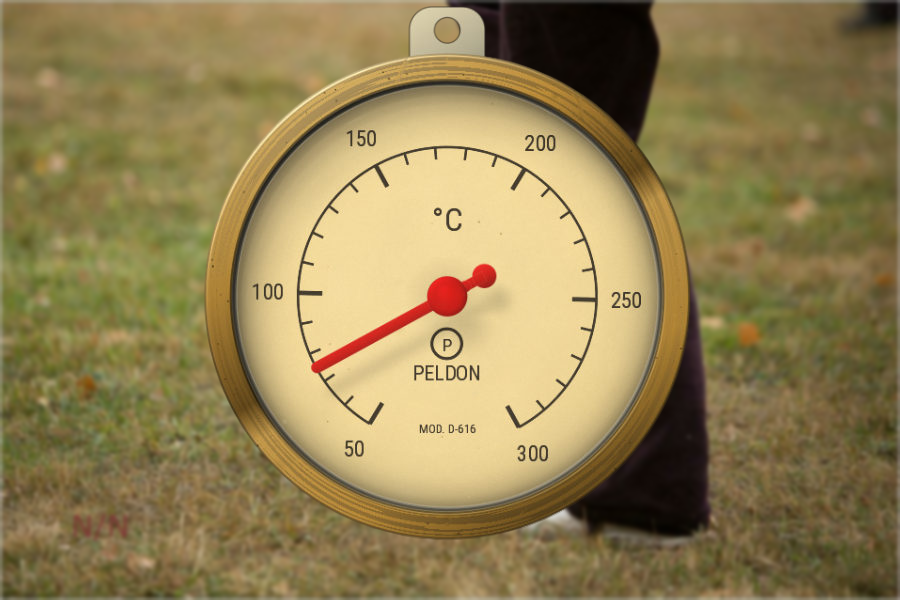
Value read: 75,°C
